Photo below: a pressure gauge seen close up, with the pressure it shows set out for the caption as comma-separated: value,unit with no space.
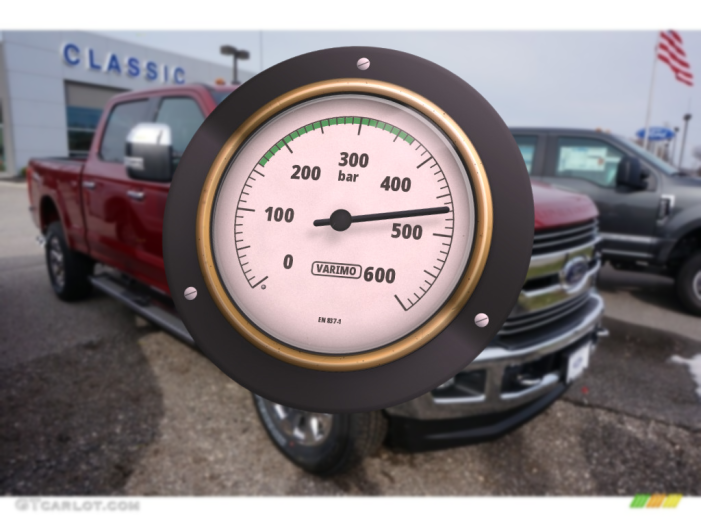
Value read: 470,bar
